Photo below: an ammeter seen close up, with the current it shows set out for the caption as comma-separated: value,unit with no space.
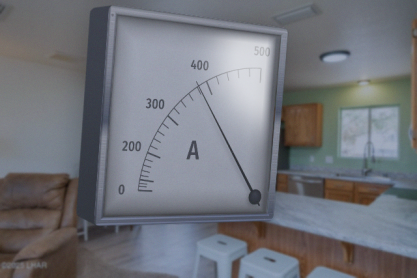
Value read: 380,A
